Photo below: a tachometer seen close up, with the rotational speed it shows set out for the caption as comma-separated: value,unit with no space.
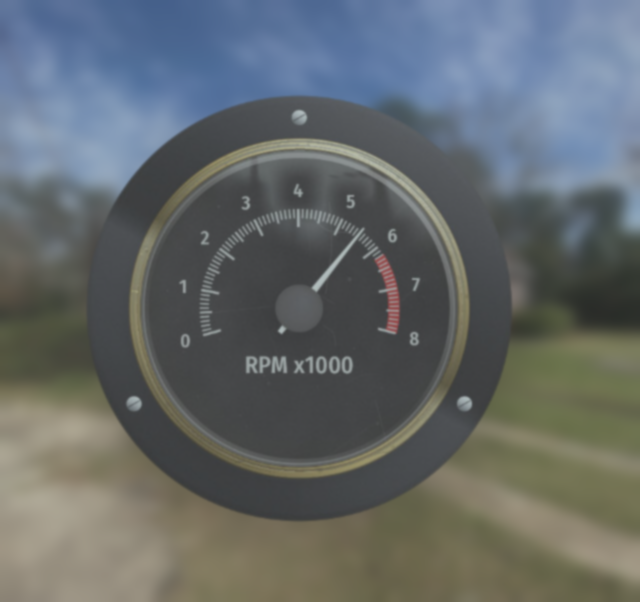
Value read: 5500,rpm
